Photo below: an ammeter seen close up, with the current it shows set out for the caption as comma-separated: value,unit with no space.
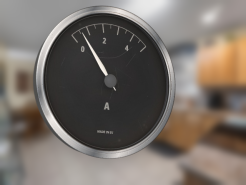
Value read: 0.5,A
